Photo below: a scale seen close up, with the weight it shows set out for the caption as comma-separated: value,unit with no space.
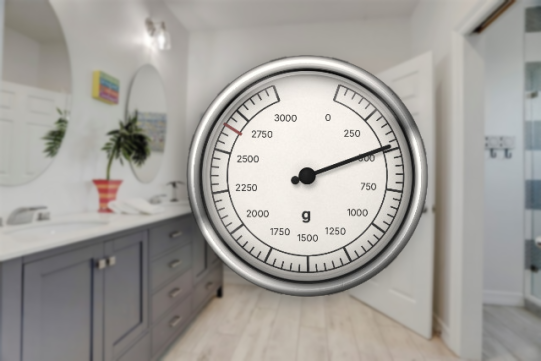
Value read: 475,g
